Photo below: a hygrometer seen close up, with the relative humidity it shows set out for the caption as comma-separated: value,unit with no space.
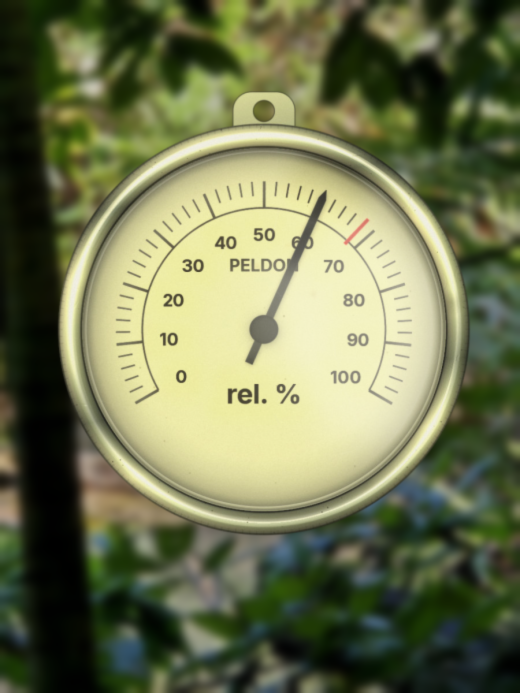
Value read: 60,%
